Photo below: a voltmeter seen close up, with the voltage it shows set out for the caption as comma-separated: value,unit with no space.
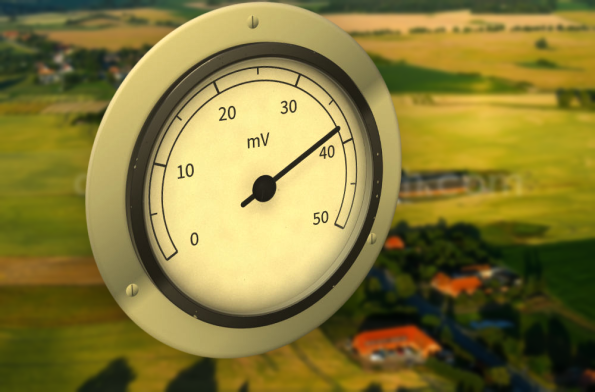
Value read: 37.5,mV
